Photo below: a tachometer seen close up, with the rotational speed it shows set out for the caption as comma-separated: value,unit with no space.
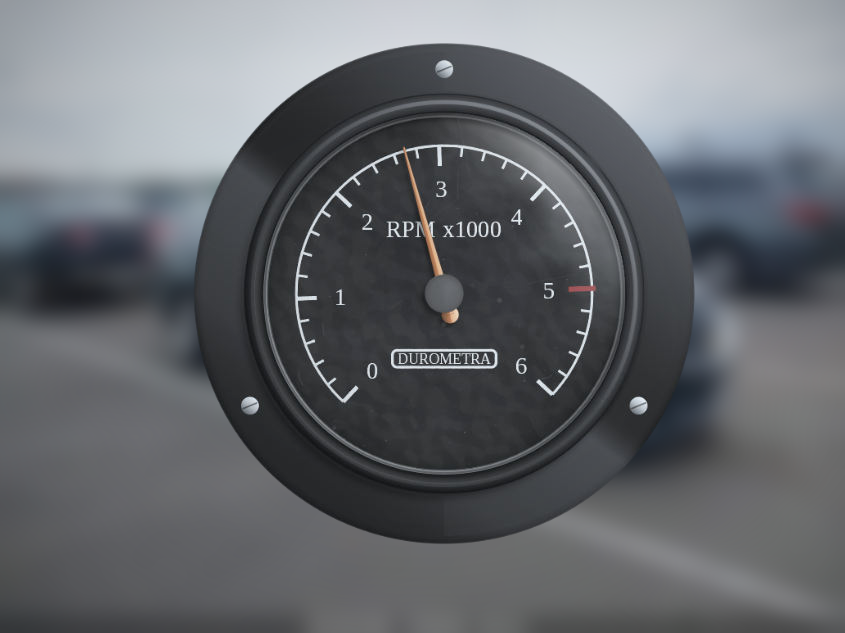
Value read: 2700,rpm
